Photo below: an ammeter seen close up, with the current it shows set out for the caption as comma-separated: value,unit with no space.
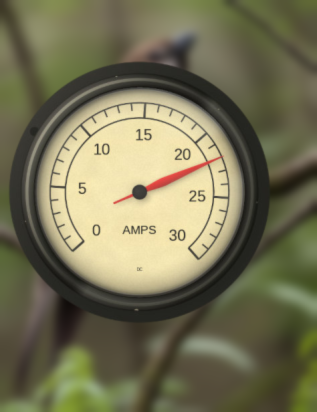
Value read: 22,A
